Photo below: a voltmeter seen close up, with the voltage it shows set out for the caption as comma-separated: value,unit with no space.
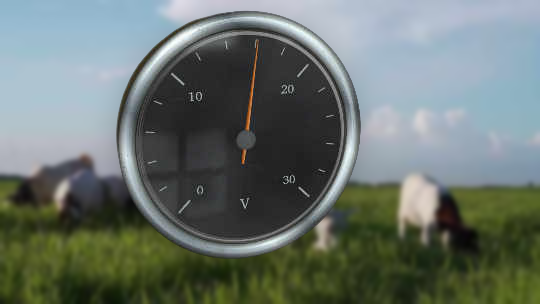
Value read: 16,V
